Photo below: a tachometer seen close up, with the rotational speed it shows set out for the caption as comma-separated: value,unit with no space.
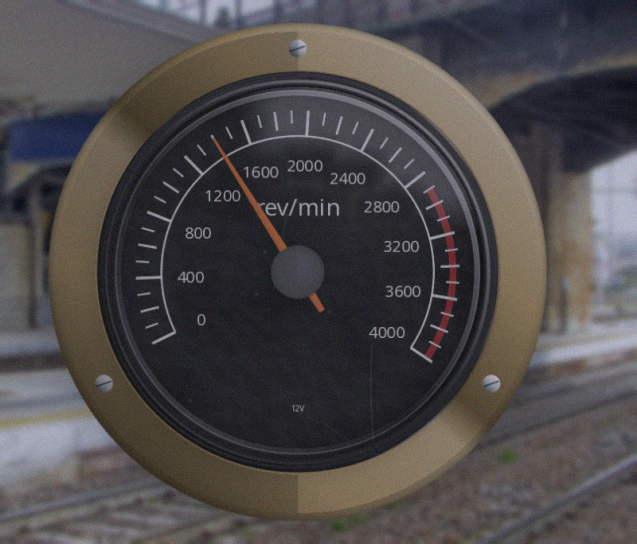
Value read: 1400,rpm
